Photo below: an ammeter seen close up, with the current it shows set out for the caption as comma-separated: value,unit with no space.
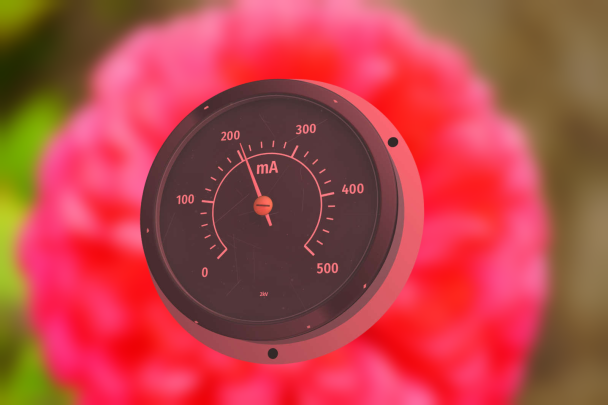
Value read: 210,mA
